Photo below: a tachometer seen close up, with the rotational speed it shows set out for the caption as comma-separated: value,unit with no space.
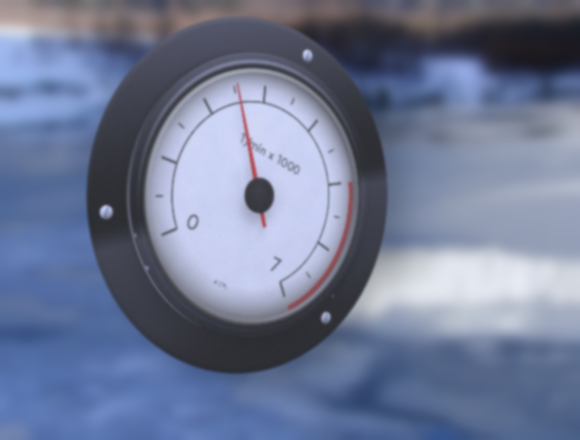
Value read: 2500,rpm
